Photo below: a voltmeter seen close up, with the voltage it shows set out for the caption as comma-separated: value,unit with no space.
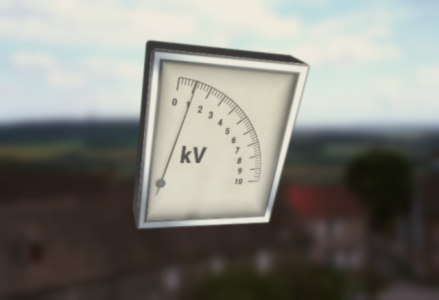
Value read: 1,kV
